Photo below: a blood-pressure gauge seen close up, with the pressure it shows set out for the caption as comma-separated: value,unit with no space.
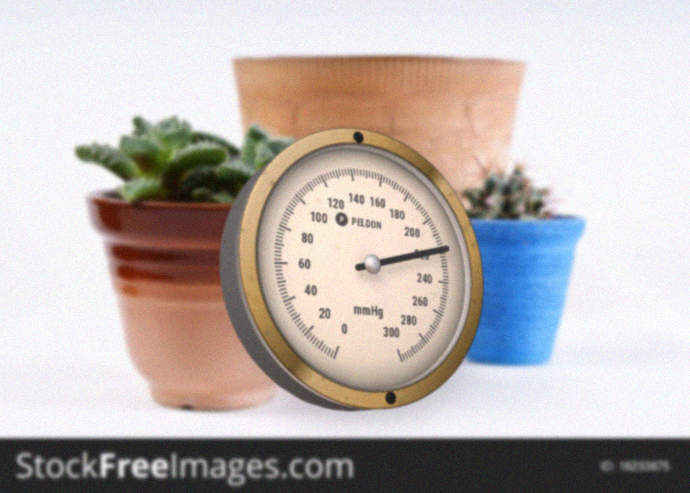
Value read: 220,mmHg
